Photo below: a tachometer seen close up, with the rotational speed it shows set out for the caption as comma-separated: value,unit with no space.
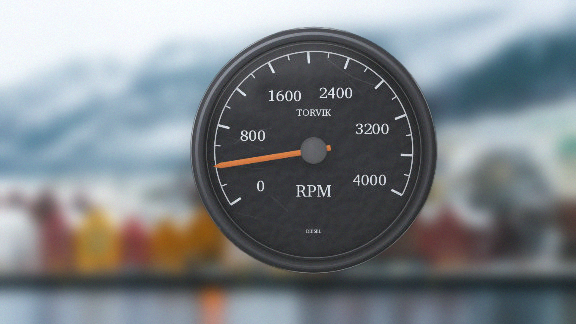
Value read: 400,rpm
